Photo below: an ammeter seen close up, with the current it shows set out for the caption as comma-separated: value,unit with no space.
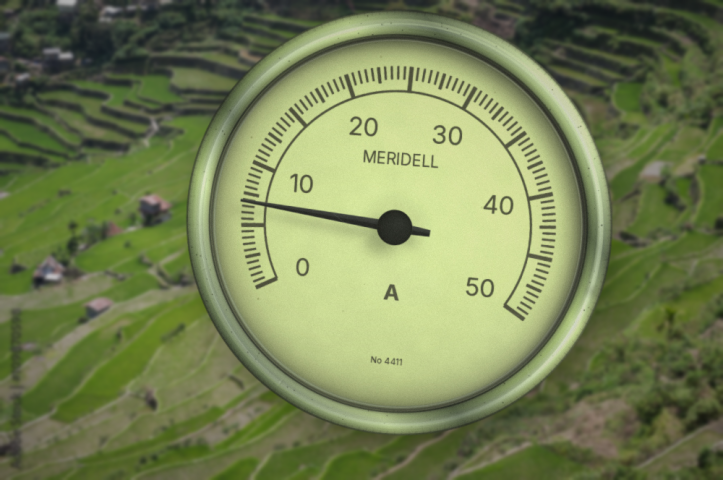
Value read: 7,A
